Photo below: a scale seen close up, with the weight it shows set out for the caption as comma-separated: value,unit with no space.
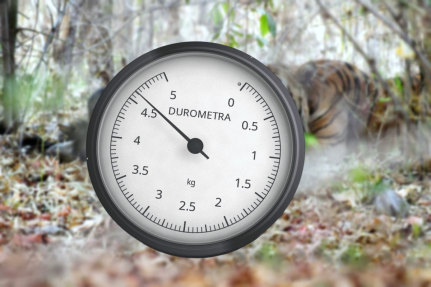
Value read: 4.6,kg
